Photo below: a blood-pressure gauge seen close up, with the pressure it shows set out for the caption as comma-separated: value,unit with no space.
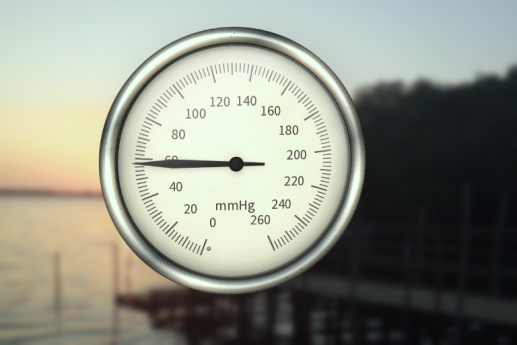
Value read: 58,mmHg
